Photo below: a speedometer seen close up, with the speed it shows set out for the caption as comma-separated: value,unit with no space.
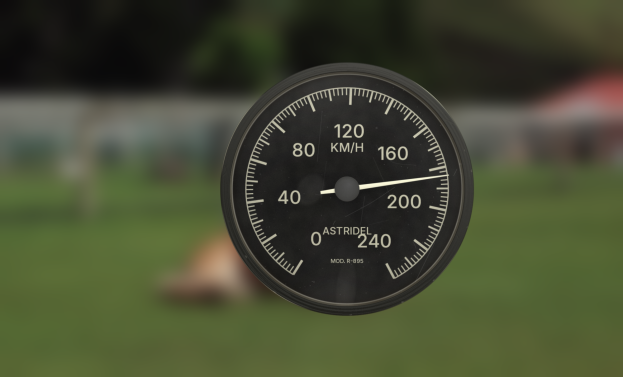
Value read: 184,km/h
